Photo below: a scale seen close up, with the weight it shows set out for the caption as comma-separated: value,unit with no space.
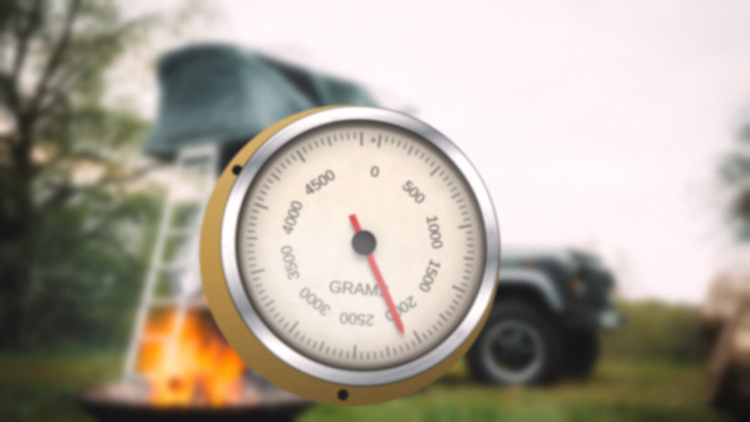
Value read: 2100,g
